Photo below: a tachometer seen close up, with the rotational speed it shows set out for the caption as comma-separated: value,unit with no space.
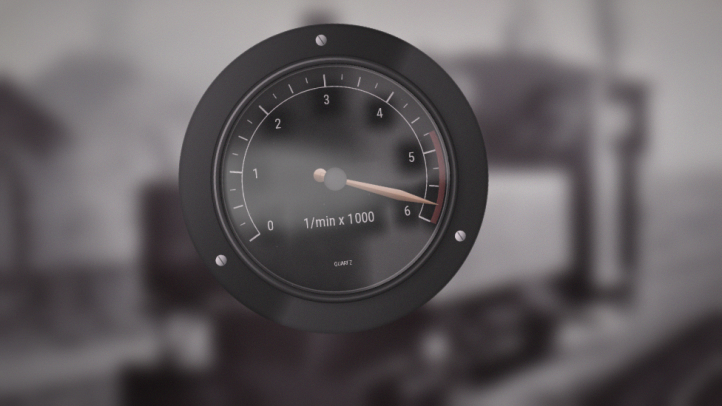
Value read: 5750,rpm
